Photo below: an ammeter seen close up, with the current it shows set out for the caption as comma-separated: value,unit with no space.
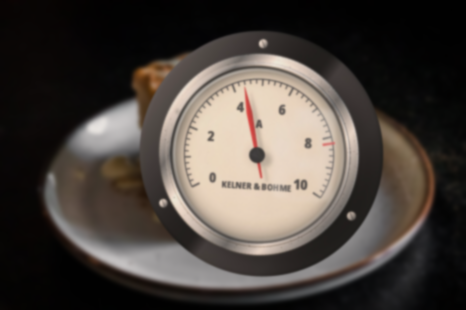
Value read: 4.4,A
